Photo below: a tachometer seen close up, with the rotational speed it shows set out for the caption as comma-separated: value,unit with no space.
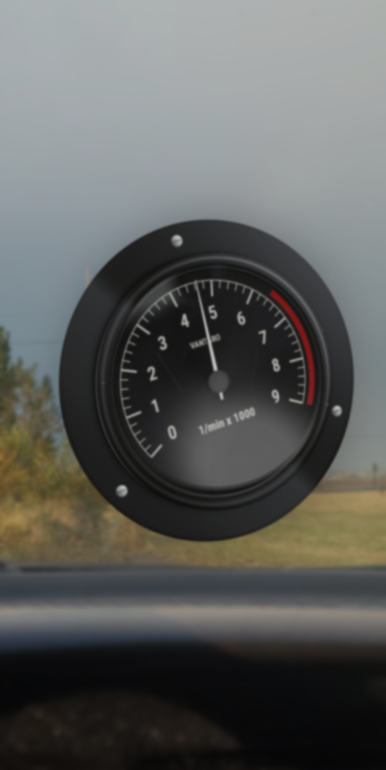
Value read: 4600,rpm
